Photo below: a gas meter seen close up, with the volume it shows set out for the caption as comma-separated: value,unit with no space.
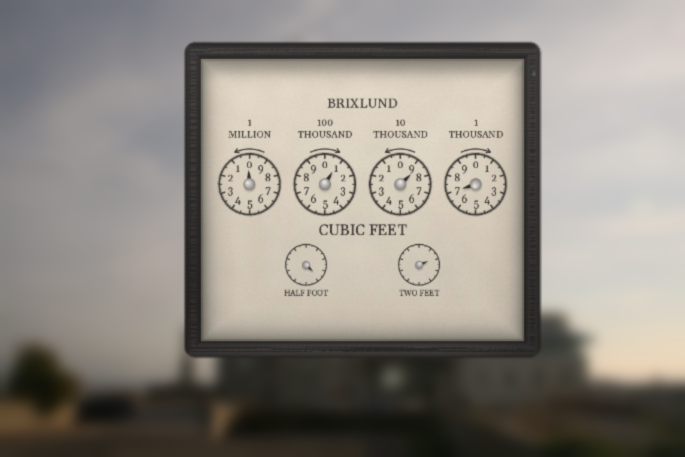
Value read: 8700,ft³
